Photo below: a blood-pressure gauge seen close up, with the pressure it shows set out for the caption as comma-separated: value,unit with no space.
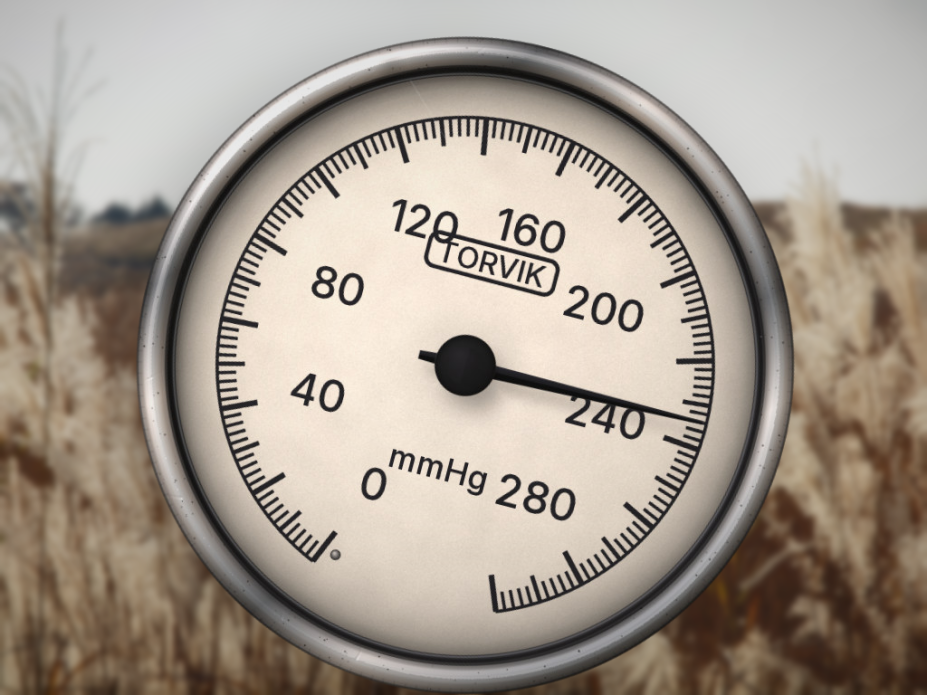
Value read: 234,mmHg
